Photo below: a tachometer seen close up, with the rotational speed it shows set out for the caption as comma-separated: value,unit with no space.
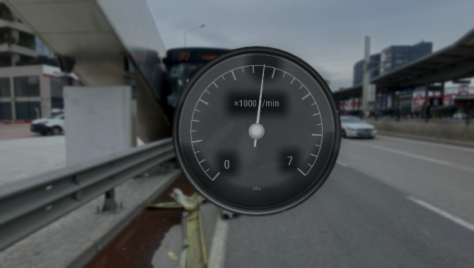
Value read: 3750,rpm
